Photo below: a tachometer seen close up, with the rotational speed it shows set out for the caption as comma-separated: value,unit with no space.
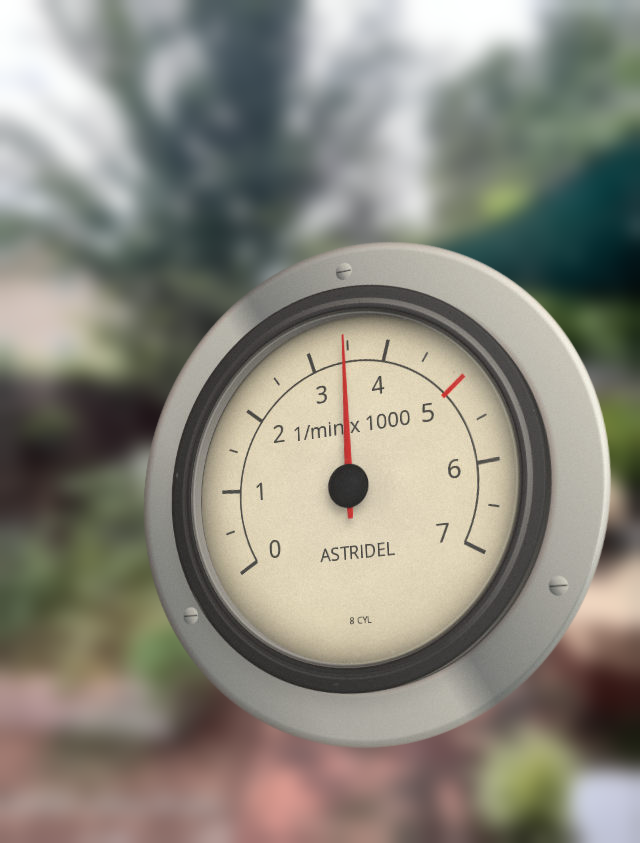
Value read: 3500,rpm
